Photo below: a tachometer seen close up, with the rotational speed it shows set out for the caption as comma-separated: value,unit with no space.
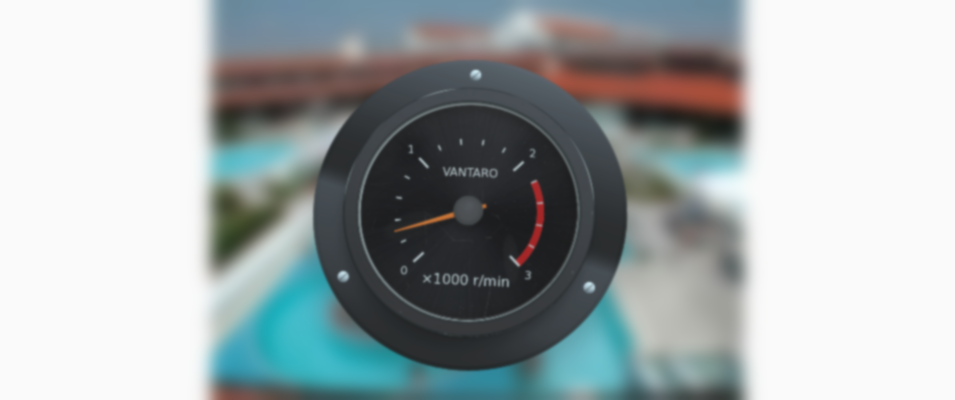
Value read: 300,rpm
